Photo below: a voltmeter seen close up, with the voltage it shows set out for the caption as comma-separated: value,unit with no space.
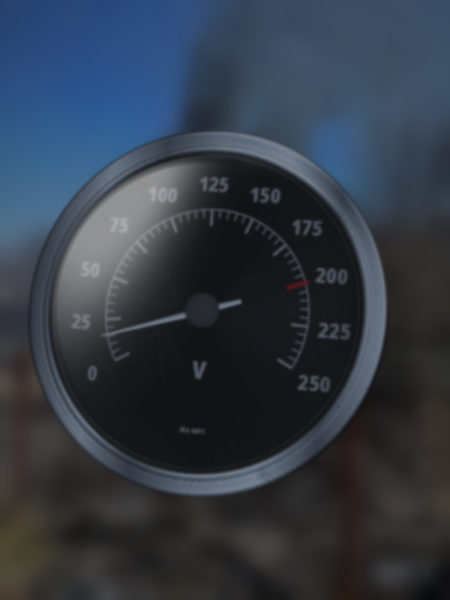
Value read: 15,V
